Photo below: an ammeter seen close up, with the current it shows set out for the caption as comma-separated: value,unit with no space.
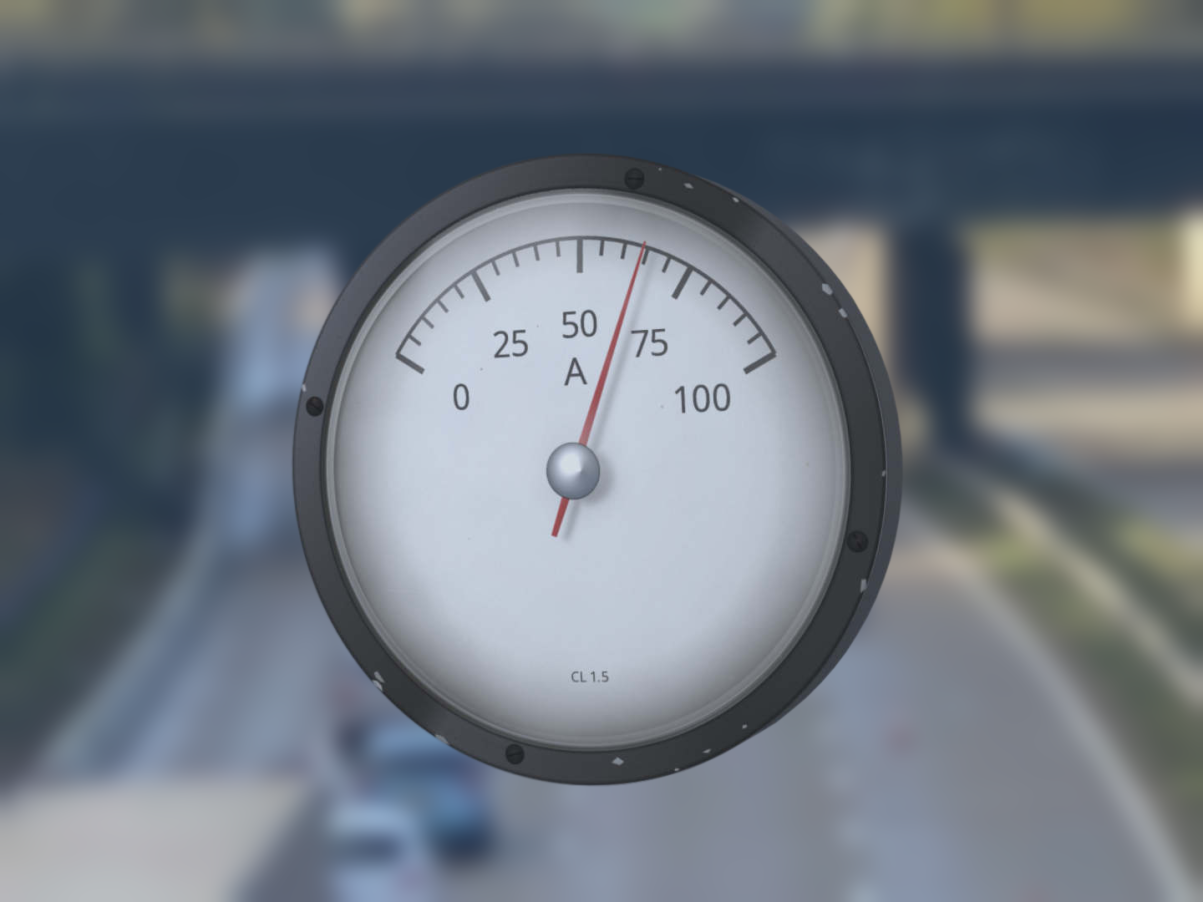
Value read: 65,A
